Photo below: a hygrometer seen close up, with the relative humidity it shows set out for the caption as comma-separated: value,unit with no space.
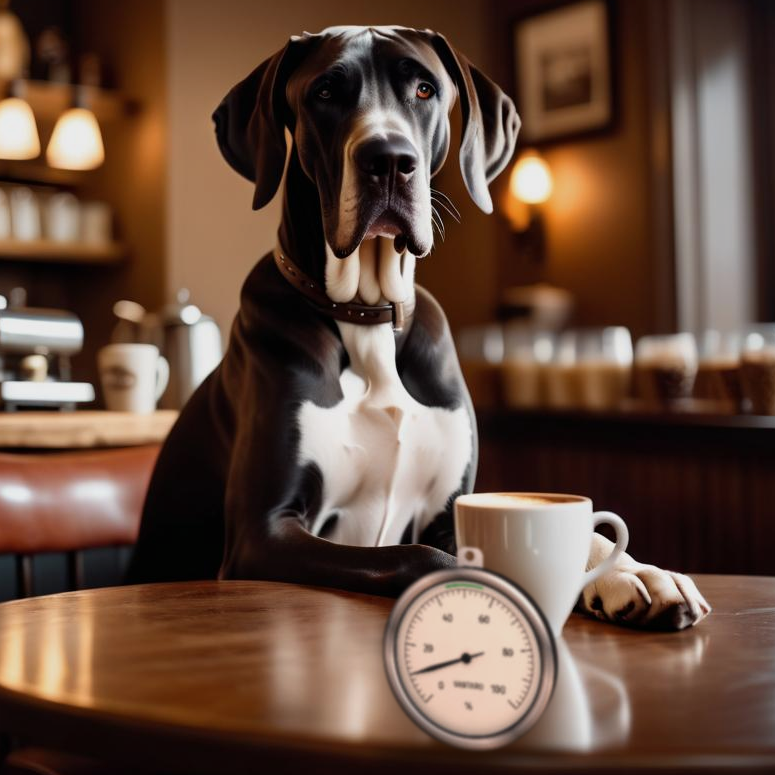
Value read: 10,%
